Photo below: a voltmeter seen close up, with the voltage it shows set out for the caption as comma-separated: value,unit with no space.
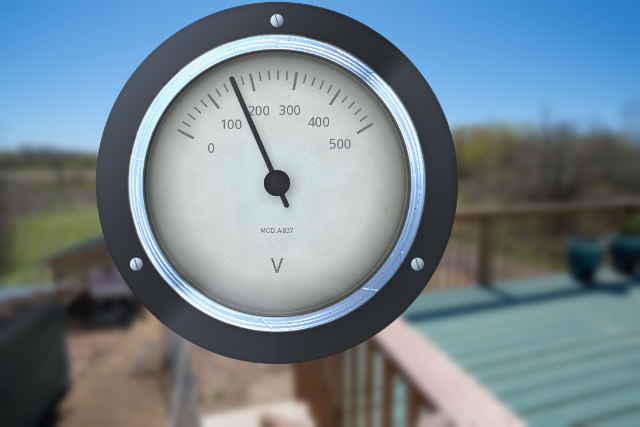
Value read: 160,V
